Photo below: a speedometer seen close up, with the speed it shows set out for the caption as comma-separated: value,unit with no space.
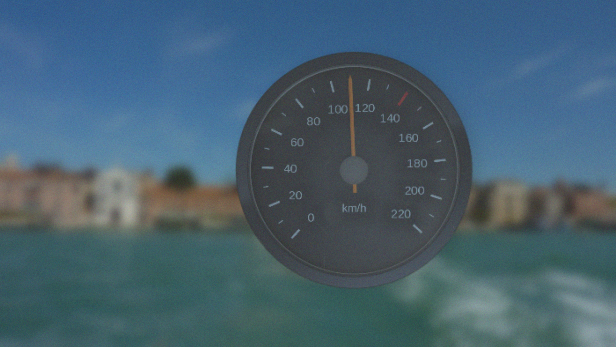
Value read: 110,km/h
